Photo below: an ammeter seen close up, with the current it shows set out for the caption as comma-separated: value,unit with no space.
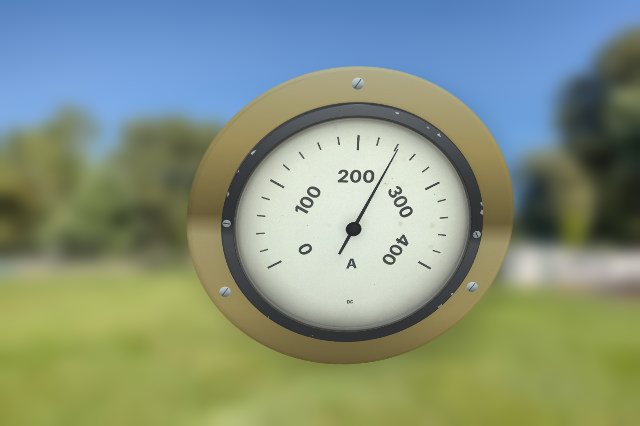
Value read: 240,A
